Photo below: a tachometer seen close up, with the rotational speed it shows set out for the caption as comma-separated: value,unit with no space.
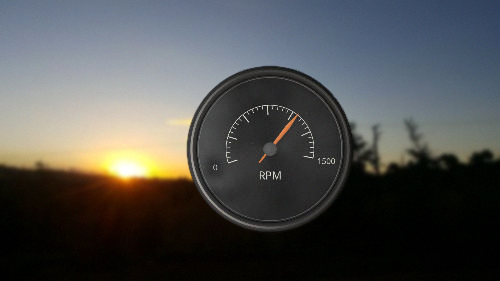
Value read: 1050,rpm
